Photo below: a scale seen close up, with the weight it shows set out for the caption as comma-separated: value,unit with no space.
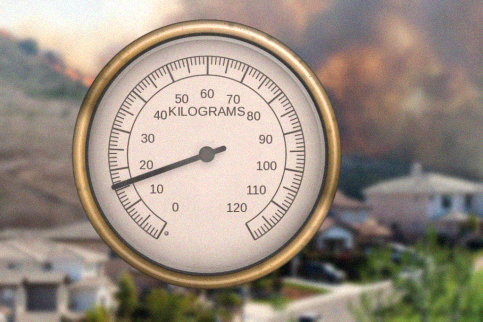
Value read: 16,kg
